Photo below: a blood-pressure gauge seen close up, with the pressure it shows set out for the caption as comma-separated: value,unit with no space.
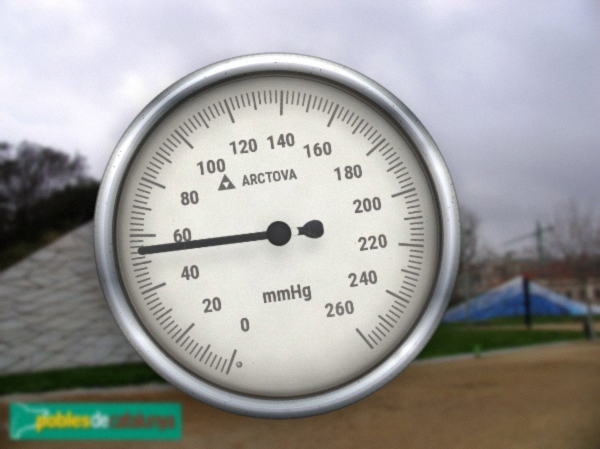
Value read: 54,mmHg
